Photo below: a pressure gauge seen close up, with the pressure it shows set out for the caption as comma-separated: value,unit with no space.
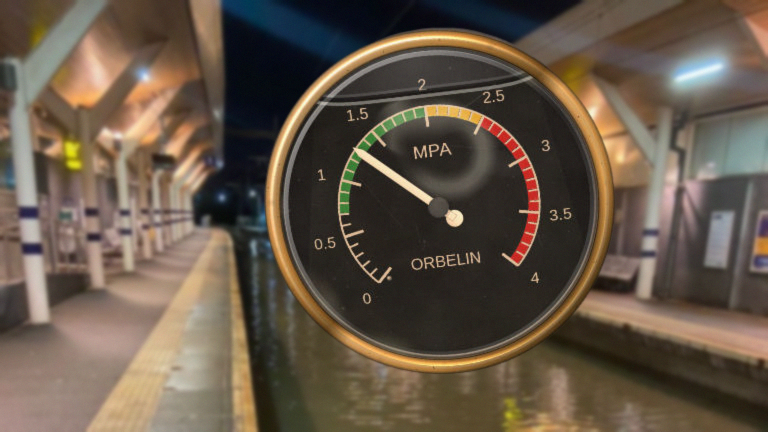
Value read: 1.3,MPa
